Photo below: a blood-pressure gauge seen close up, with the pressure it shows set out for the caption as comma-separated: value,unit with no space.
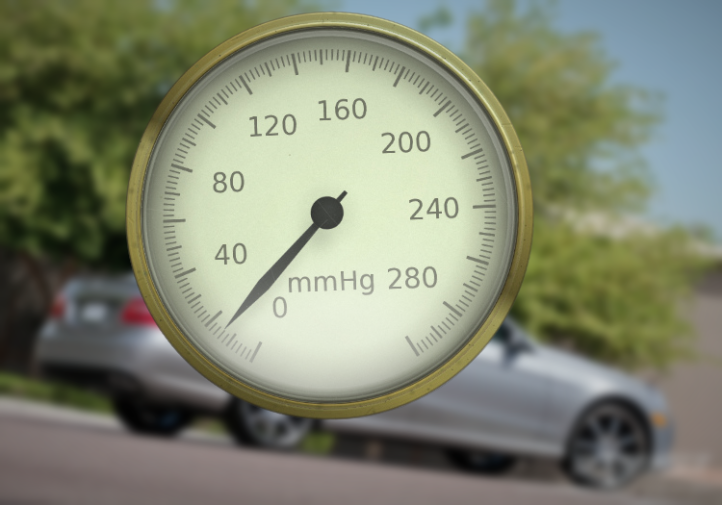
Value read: 14,mmHg
